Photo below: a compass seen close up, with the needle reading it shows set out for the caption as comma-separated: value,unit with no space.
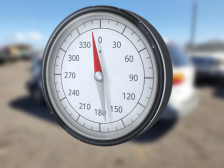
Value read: 350,°
